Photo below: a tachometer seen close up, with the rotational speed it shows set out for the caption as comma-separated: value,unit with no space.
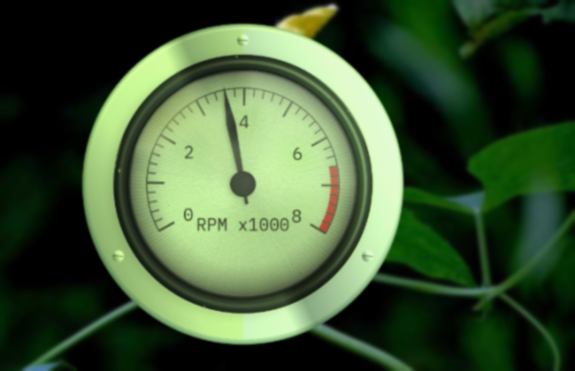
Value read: 3600,rpm
